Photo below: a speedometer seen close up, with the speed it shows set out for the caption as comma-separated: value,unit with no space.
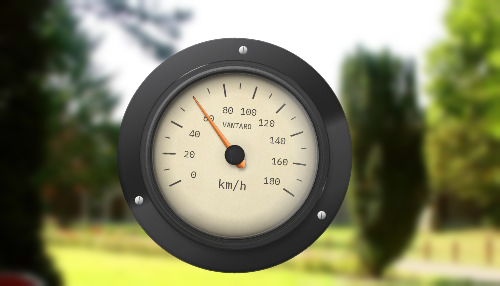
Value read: 60,km/h
